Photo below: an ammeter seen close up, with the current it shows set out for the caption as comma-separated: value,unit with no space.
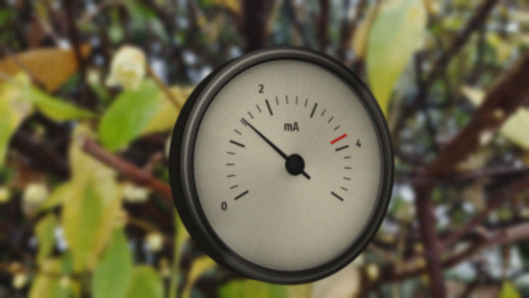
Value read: 1.4,mA
